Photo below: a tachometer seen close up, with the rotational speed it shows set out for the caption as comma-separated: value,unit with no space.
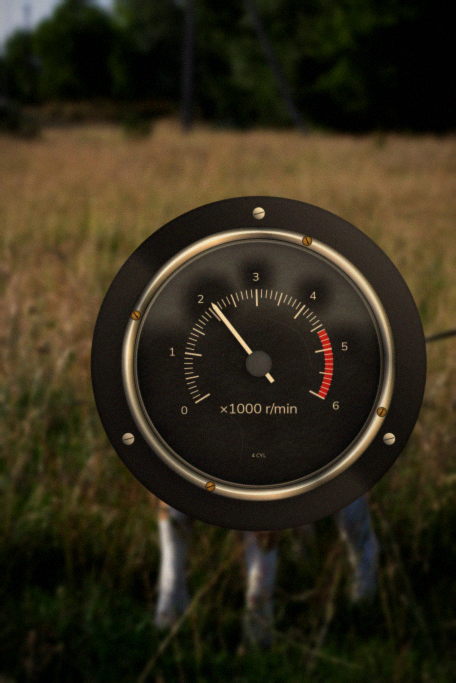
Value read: 2100,rpm
